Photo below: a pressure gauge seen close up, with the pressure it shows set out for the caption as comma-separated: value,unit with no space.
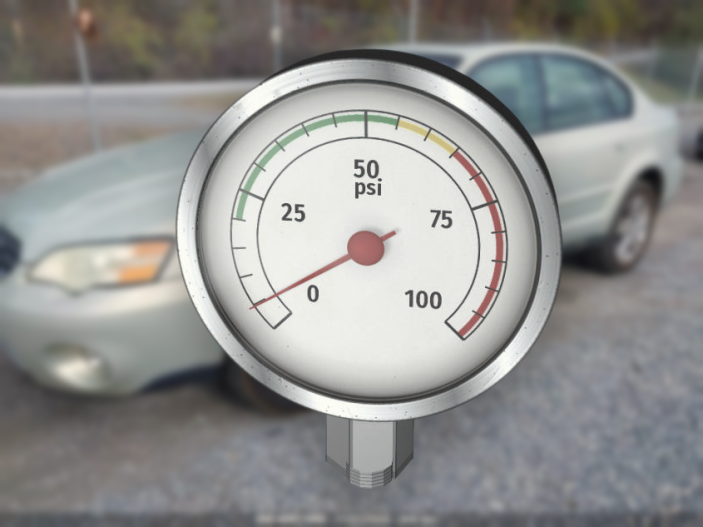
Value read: 5,psi
